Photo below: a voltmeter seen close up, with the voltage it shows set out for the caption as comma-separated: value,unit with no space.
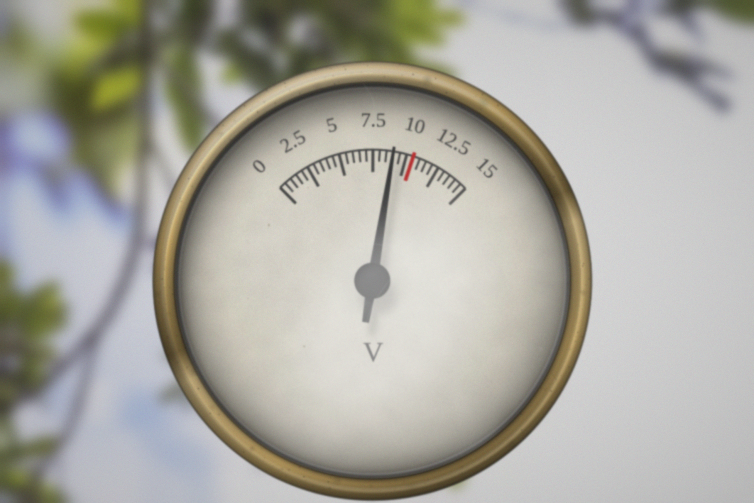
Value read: 9,V
